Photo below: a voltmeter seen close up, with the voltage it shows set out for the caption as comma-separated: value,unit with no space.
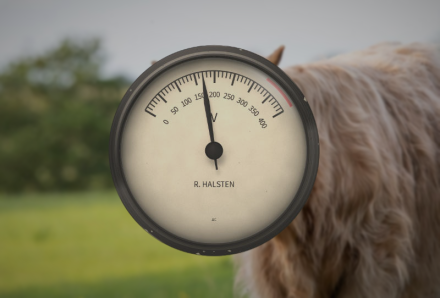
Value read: 170,V
